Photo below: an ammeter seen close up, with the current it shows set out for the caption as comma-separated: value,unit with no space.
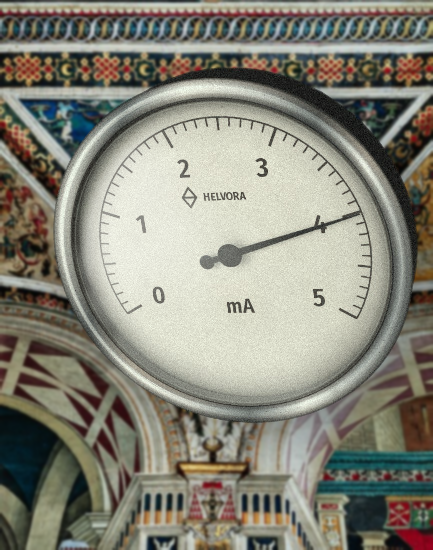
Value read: 4,mA
